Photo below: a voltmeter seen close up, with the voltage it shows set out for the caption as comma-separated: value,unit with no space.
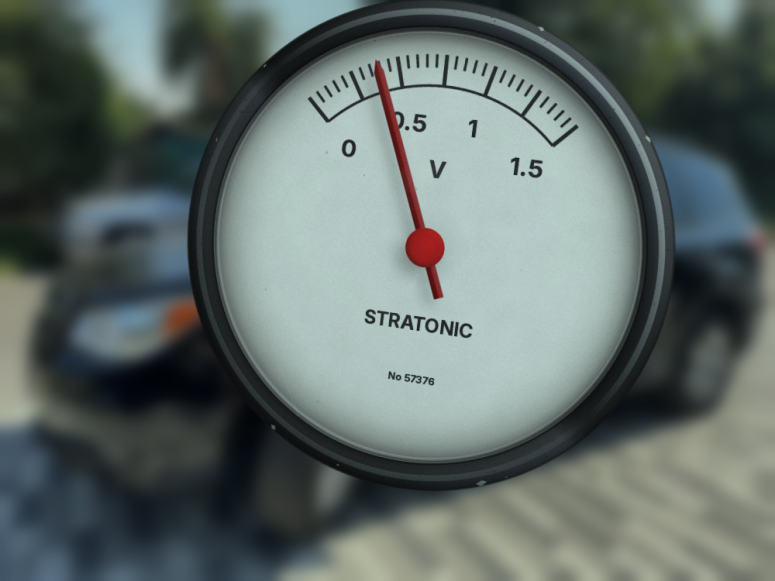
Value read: 0.4,V
